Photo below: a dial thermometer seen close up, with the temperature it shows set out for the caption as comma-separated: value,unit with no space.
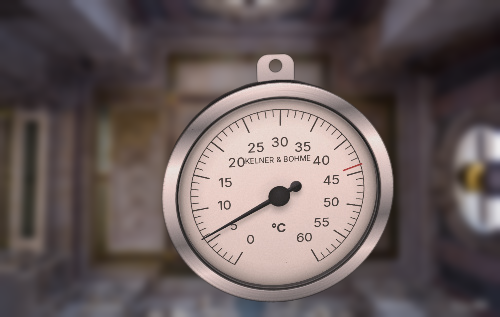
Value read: 6,°C
